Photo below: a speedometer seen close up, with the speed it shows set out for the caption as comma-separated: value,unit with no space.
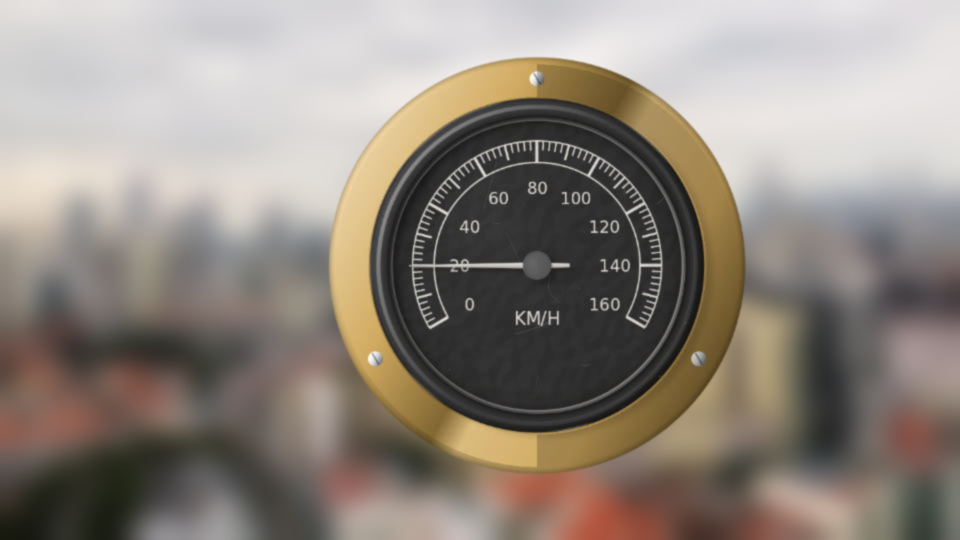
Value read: 20,km/h
